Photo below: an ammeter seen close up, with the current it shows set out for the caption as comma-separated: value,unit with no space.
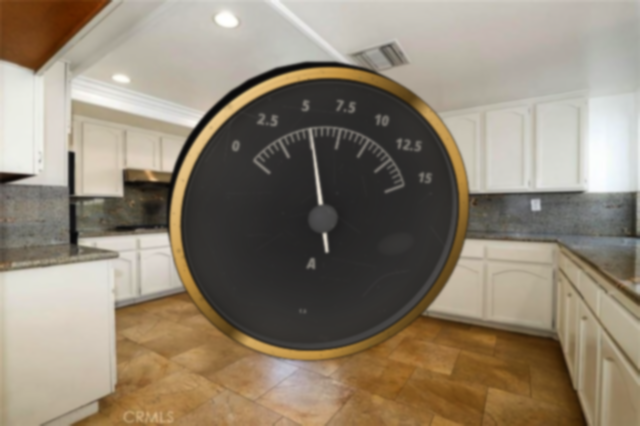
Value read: 5,A
